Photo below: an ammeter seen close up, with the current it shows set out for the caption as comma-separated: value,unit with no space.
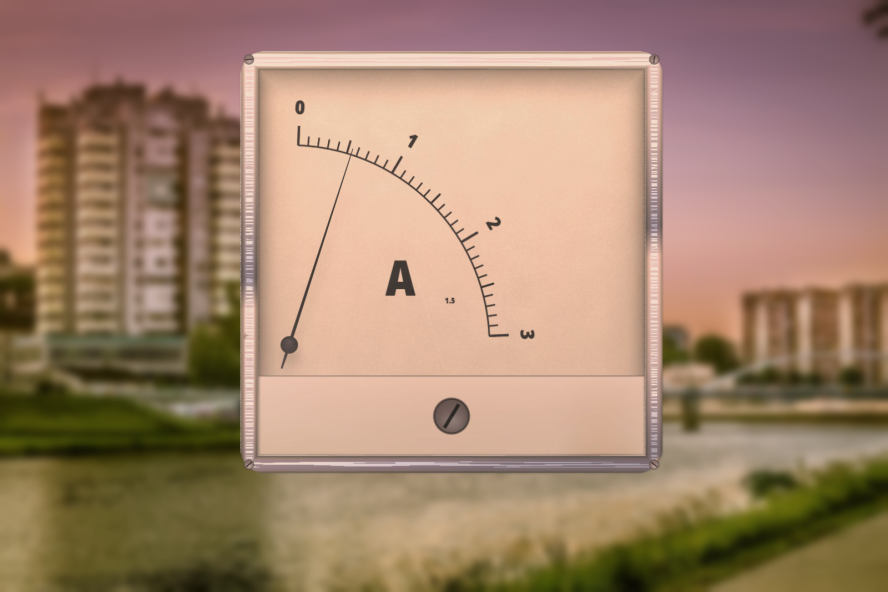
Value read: 0.55,A
